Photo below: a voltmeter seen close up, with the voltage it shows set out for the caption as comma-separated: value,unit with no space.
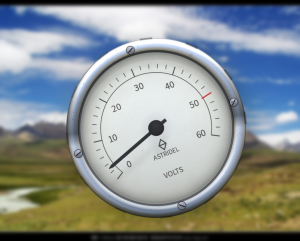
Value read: 3,V
